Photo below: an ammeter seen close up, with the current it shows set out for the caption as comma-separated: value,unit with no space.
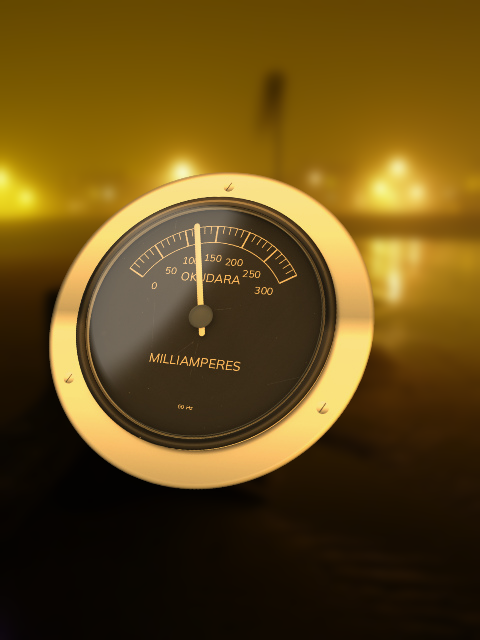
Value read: 120,mA
